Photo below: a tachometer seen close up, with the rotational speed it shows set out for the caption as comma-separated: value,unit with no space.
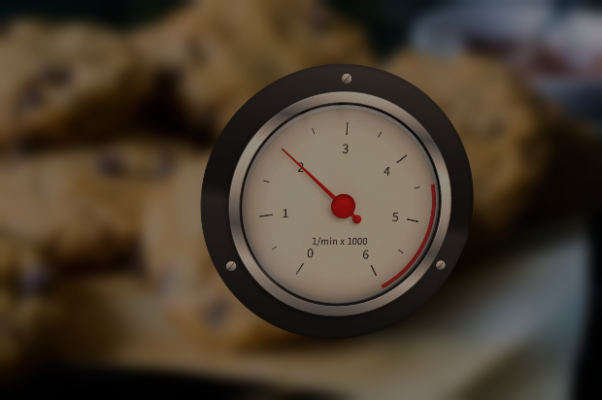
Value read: 2000,rpm
